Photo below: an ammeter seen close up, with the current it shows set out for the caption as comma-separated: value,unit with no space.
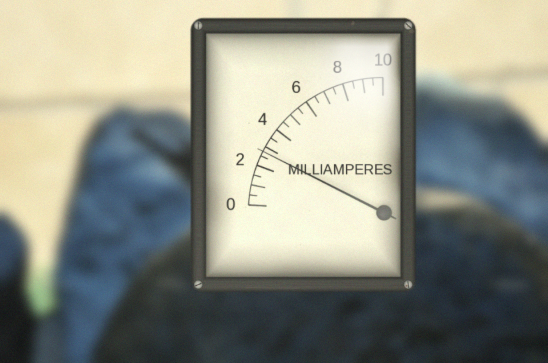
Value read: 2.75,mA
